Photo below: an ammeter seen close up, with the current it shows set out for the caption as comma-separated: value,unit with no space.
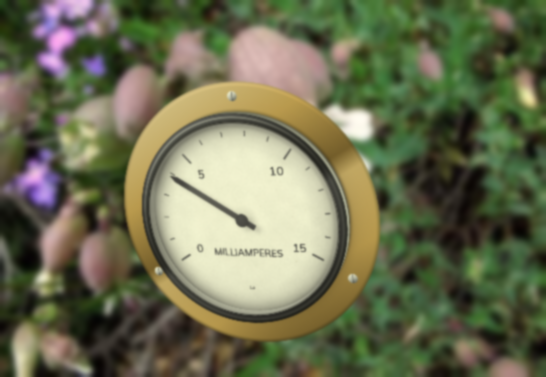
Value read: 4,mA
